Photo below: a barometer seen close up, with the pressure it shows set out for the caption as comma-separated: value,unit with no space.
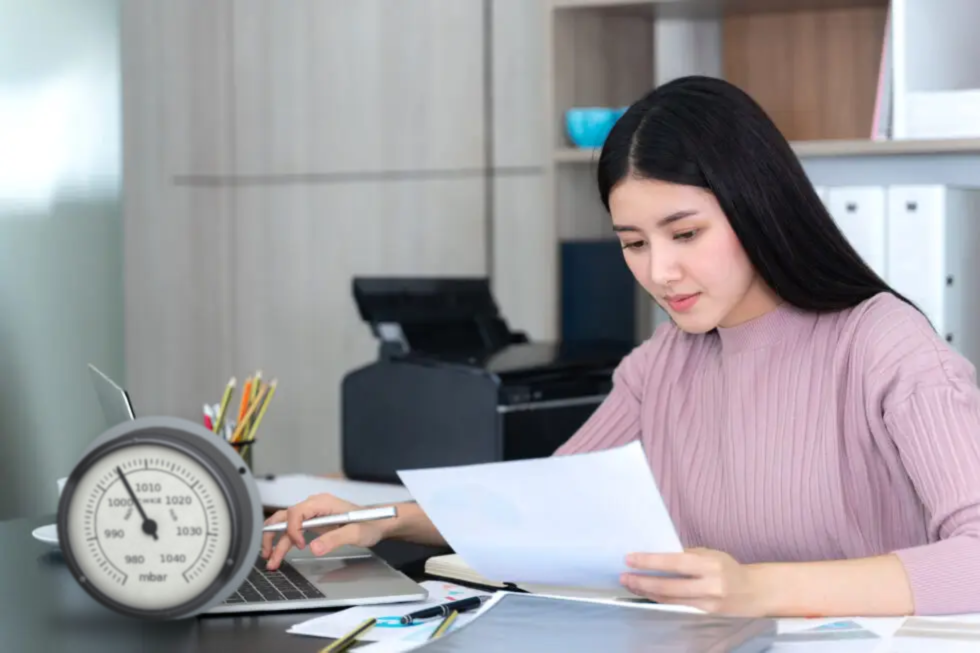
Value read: 1005,mbar
